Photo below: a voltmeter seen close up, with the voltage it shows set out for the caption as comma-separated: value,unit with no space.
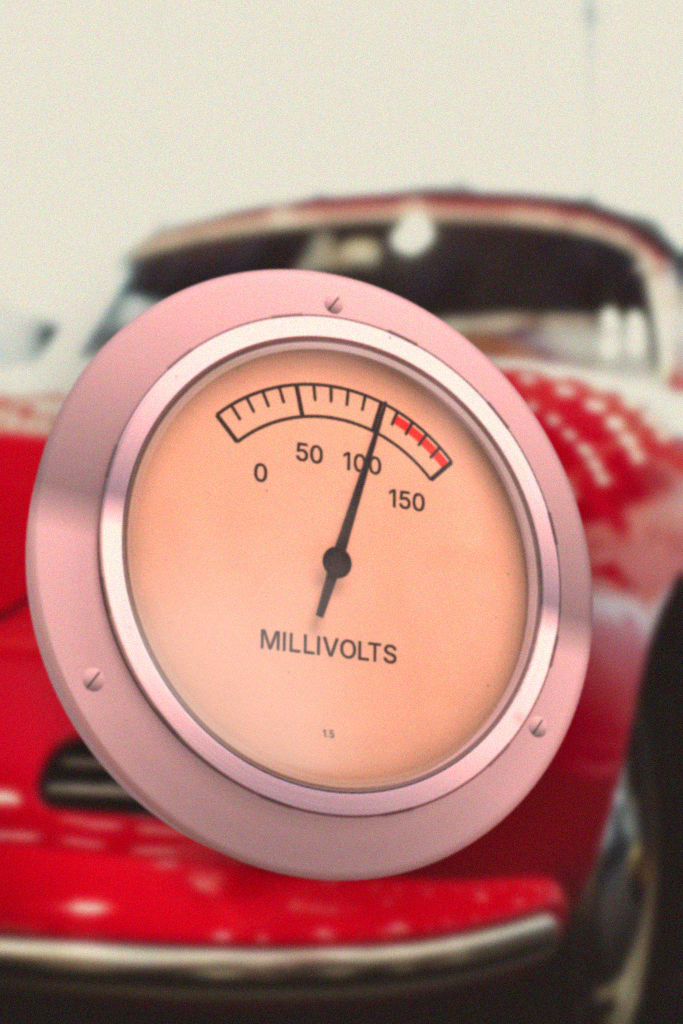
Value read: 100,mV
